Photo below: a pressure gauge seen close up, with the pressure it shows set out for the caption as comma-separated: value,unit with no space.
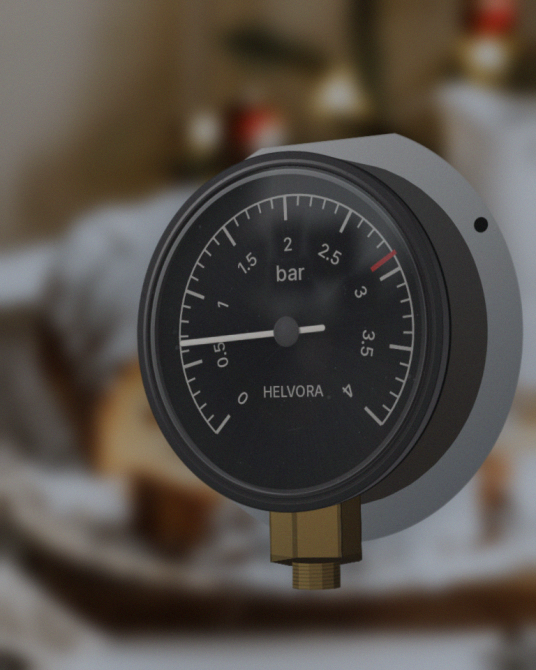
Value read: 0.65,bar
